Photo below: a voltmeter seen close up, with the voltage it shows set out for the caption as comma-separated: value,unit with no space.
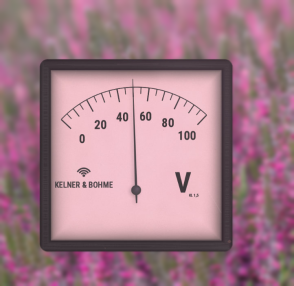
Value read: 50,V
